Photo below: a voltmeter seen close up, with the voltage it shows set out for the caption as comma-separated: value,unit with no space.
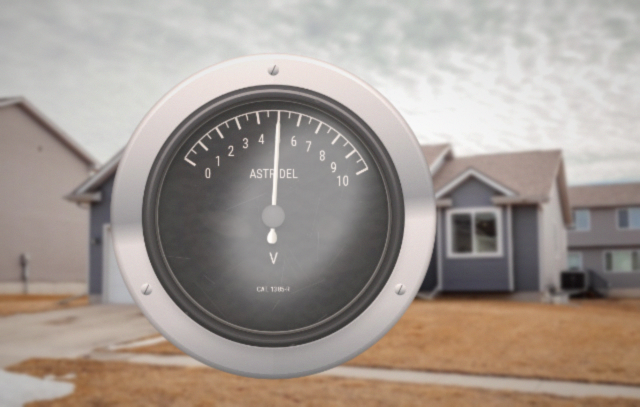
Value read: 5,V
